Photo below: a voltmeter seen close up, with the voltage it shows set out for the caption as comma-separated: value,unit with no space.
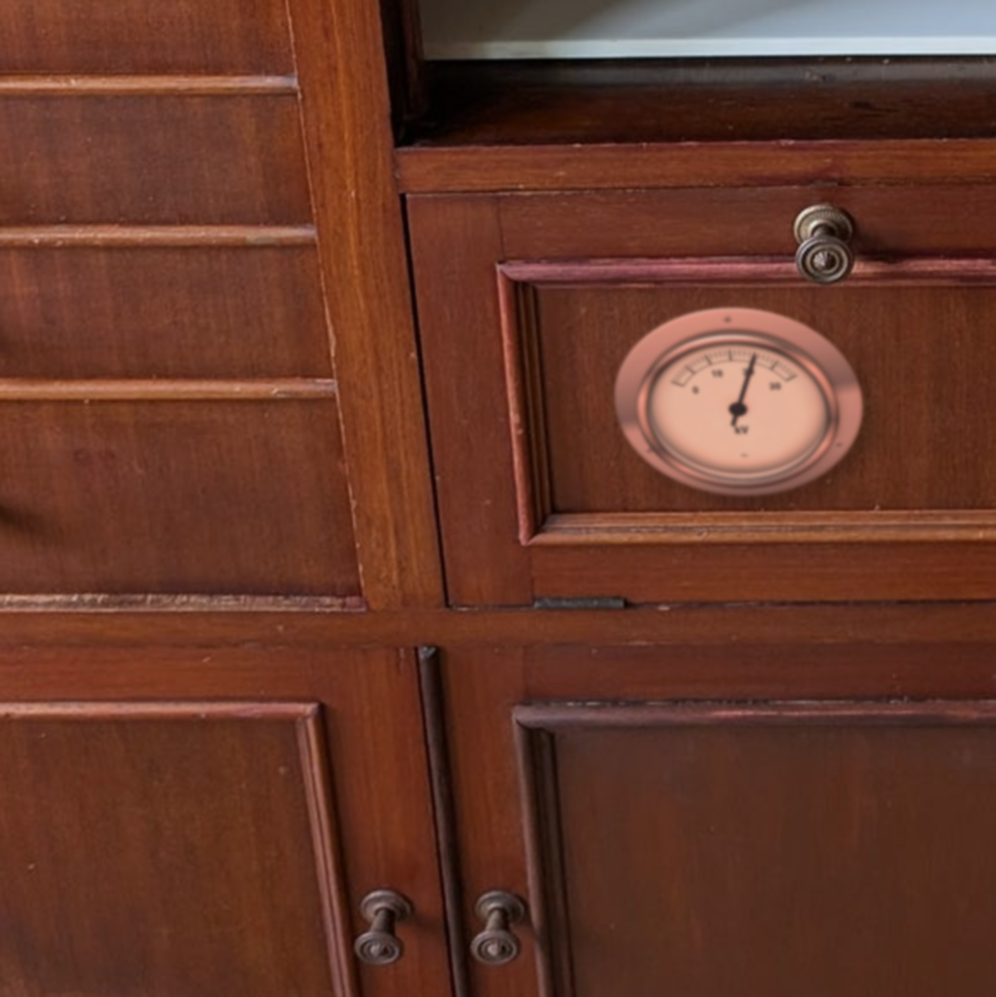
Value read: 20,kV
